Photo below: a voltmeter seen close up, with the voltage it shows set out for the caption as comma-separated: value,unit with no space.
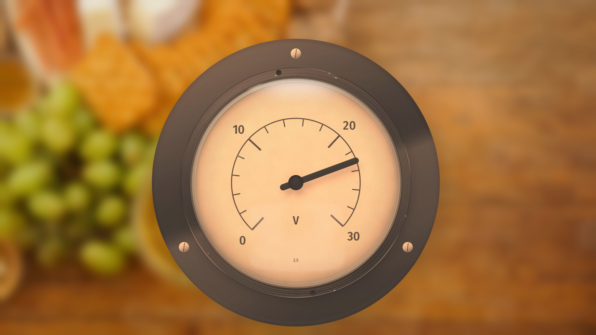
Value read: 23,V
